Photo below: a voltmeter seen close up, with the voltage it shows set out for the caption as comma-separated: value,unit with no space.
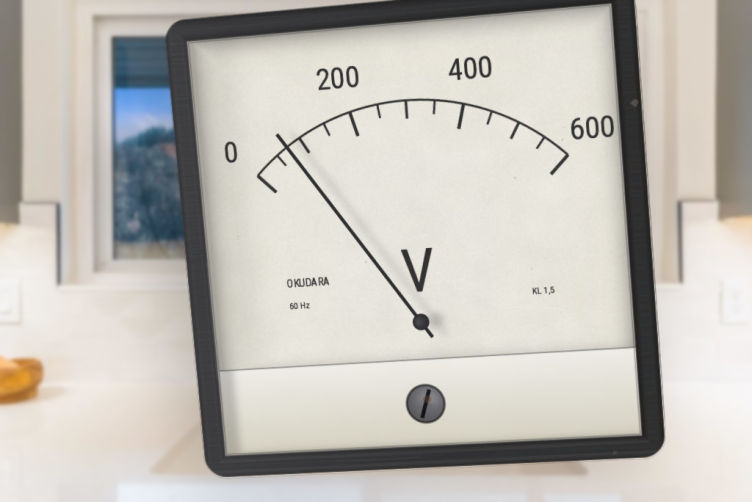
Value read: 75,V
